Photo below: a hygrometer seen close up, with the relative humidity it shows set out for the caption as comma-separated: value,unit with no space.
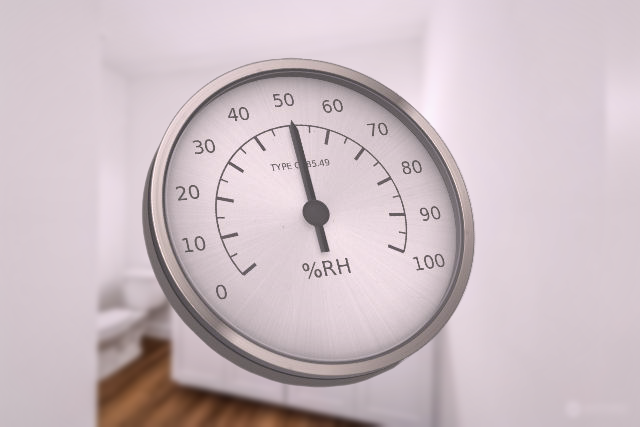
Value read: 50,%
